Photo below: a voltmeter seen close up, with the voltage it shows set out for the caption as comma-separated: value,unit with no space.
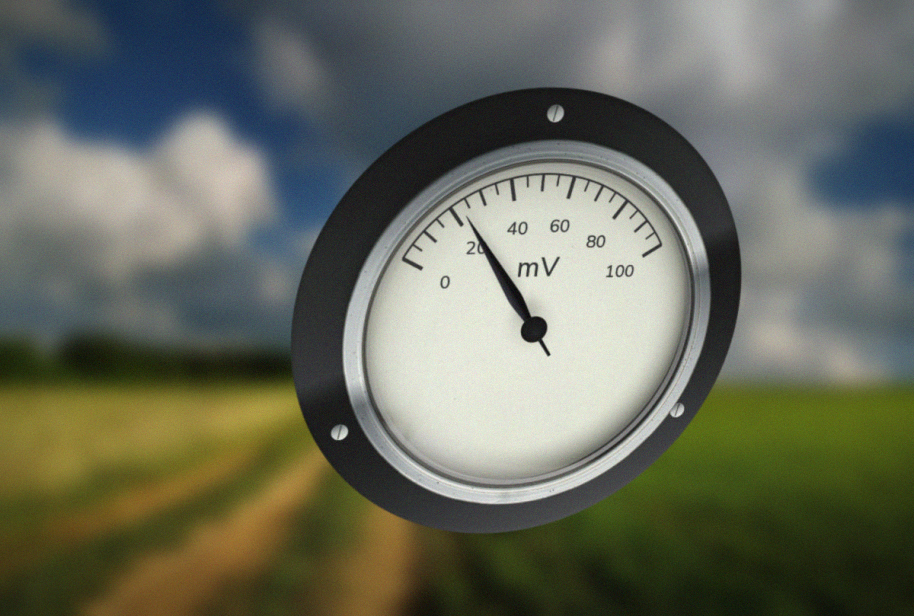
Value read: 22.5,mV
